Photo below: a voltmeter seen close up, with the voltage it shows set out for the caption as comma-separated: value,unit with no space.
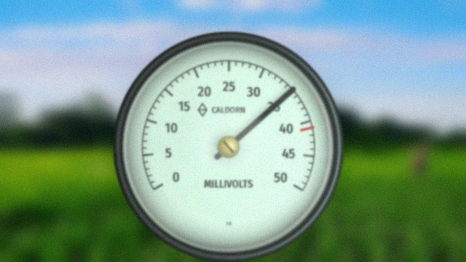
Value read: 35,mV
